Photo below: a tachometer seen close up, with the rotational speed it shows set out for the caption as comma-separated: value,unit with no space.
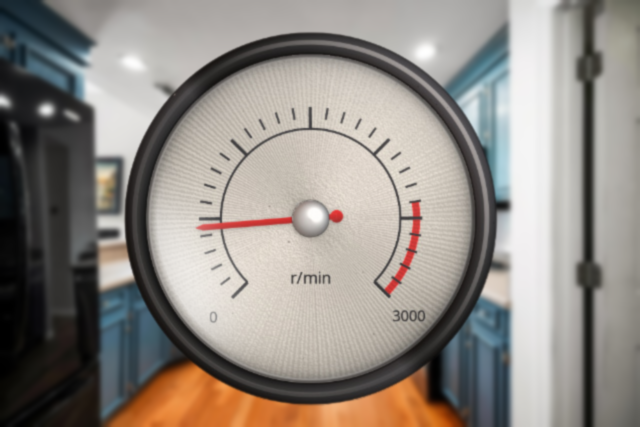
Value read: 450,rpm
